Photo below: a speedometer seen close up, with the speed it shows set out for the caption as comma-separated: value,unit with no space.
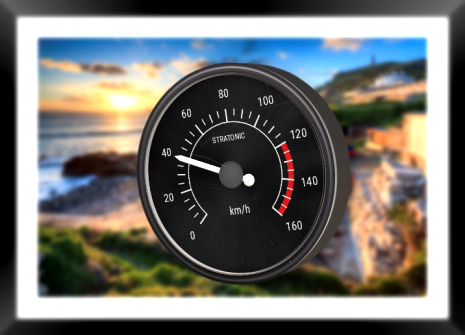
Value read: 40,km/h
